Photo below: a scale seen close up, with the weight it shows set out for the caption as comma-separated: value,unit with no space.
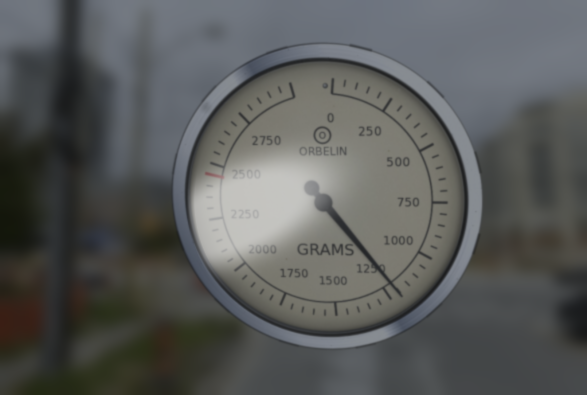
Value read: 1200,g
